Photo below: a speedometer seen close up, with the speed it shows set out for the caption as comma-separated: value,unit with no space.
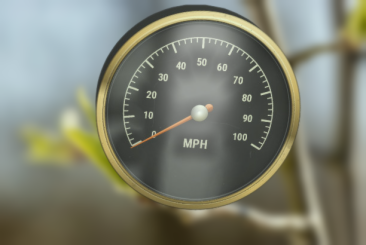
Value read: 0,mph
